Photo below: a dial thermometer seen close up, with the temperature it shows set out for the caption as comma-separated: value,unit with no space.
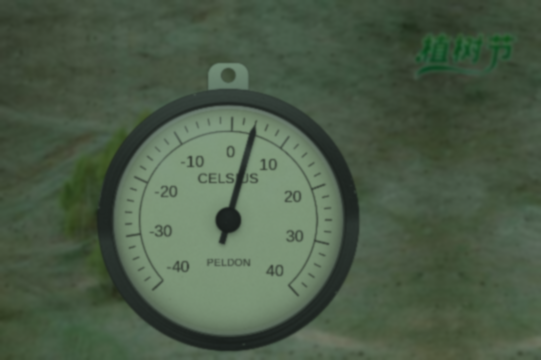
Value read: 4,°C
